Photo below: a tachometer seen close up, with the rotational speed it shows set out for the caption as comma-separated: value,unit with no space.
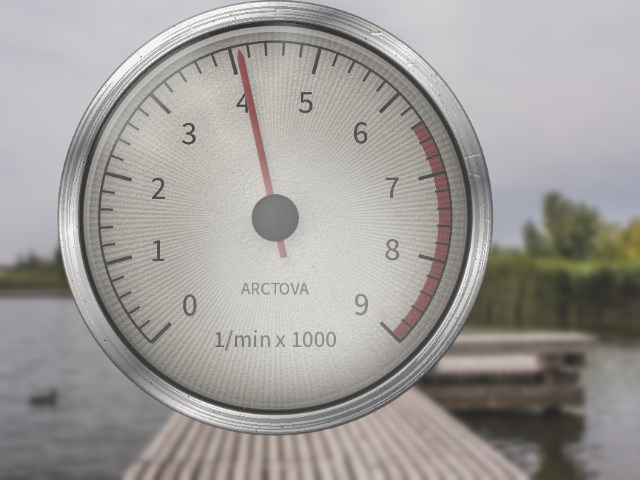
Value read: 4100,rpm
